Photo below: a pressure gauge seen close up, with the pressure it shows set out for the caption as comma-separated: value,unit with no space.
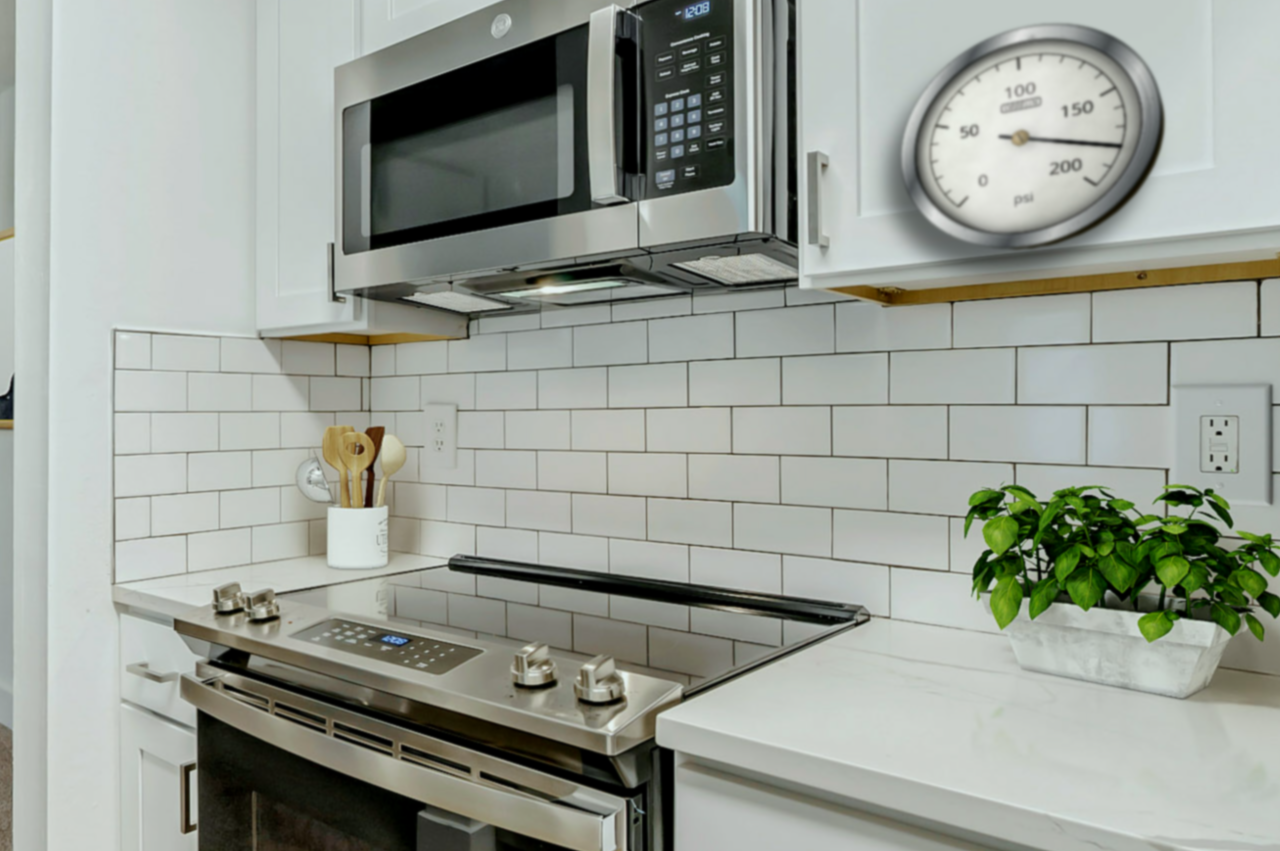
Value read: 180,psi
